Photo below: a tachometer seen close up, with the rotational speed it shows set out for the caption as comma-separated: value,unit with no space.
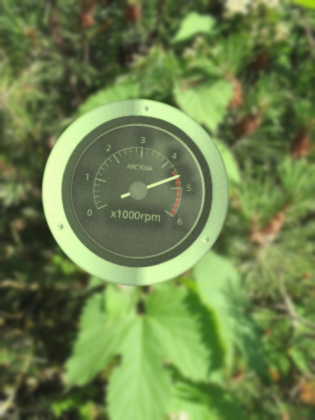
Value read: 4600,rpm
